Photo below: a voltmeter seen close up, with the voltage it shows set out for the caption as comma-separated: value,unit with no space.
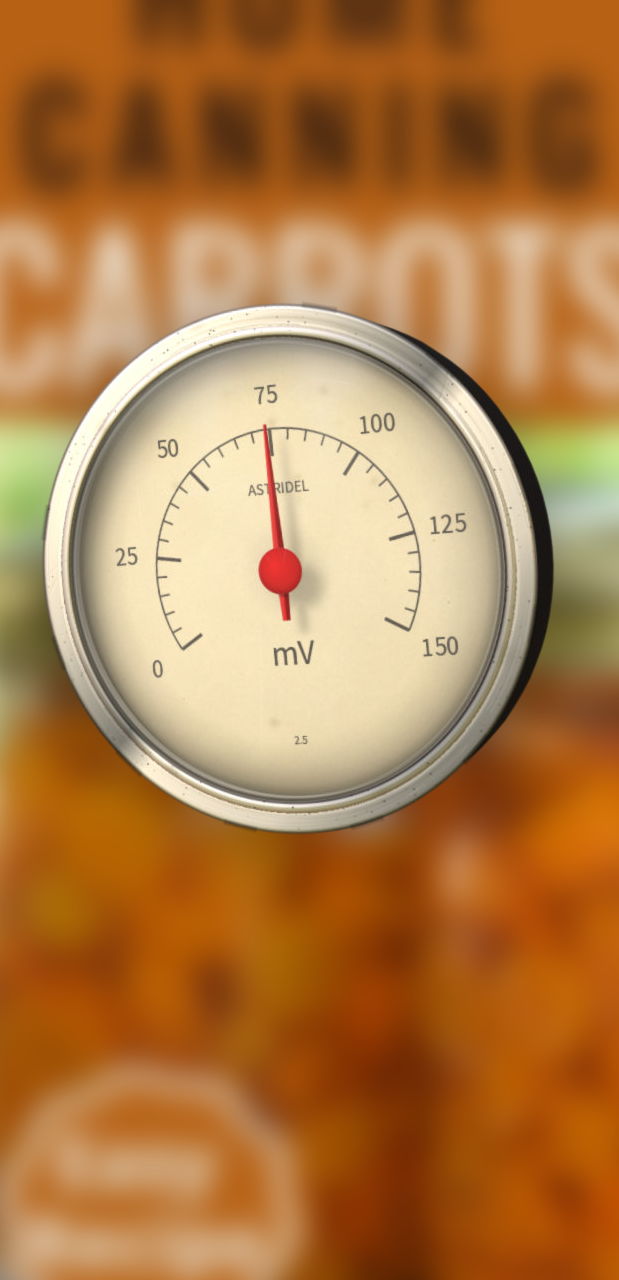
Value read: 75,mV
